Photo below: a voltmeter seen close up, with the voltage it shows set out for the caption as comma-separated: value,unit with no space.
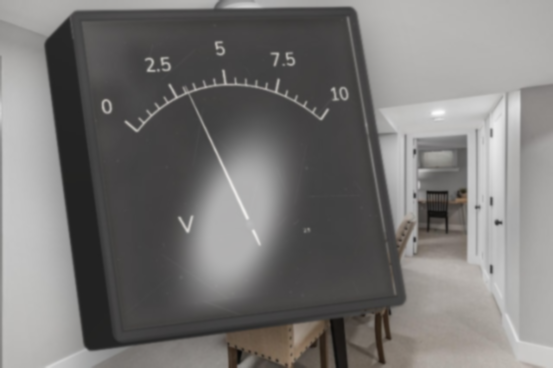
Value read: 3,V
